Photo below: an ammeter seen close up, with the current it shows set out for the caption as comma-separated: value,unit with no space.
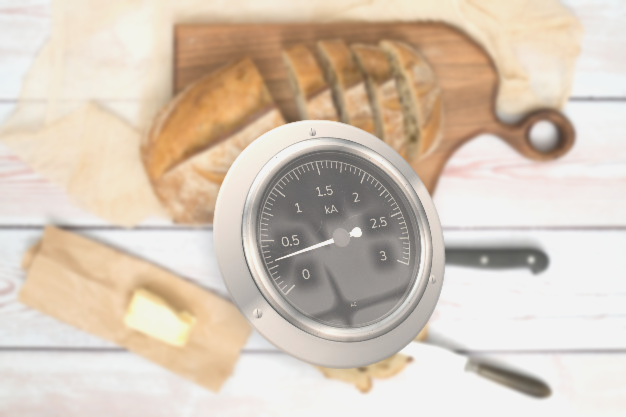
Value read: 0.3,kA
